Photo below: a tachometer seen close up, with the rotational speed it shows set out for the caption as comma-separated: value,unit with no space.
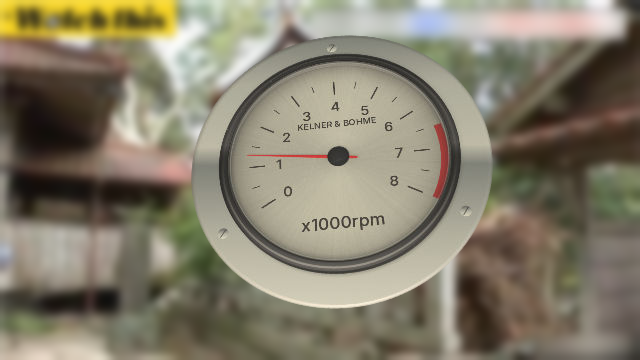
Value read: 1250,rpm
